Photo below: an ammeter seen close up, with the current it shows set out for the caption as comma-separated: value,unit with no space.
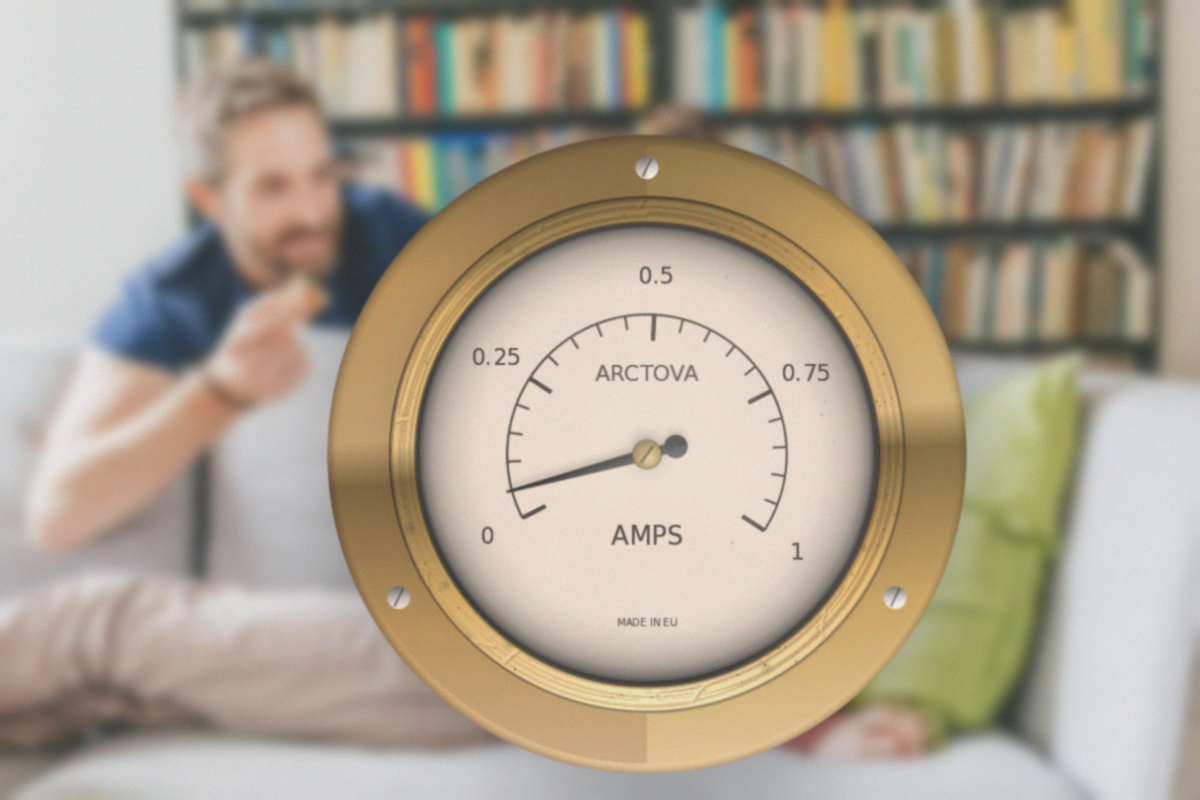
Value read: 0.05,A
